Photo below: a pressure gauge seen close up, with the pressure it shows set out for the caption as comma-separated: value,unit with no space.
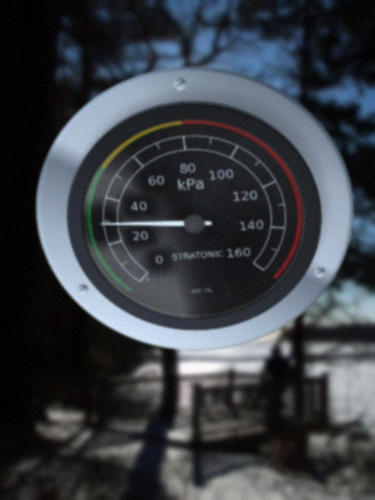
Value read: 30,kPa
